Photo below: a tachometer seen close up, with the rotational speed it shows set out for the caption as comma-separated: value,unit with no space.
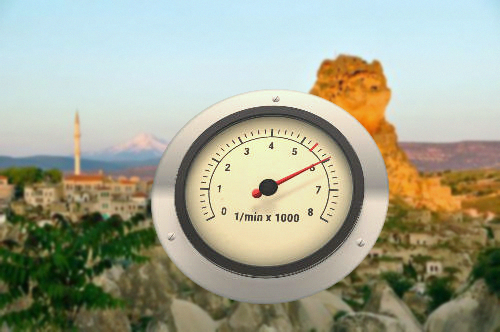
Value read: 6000,rpm
